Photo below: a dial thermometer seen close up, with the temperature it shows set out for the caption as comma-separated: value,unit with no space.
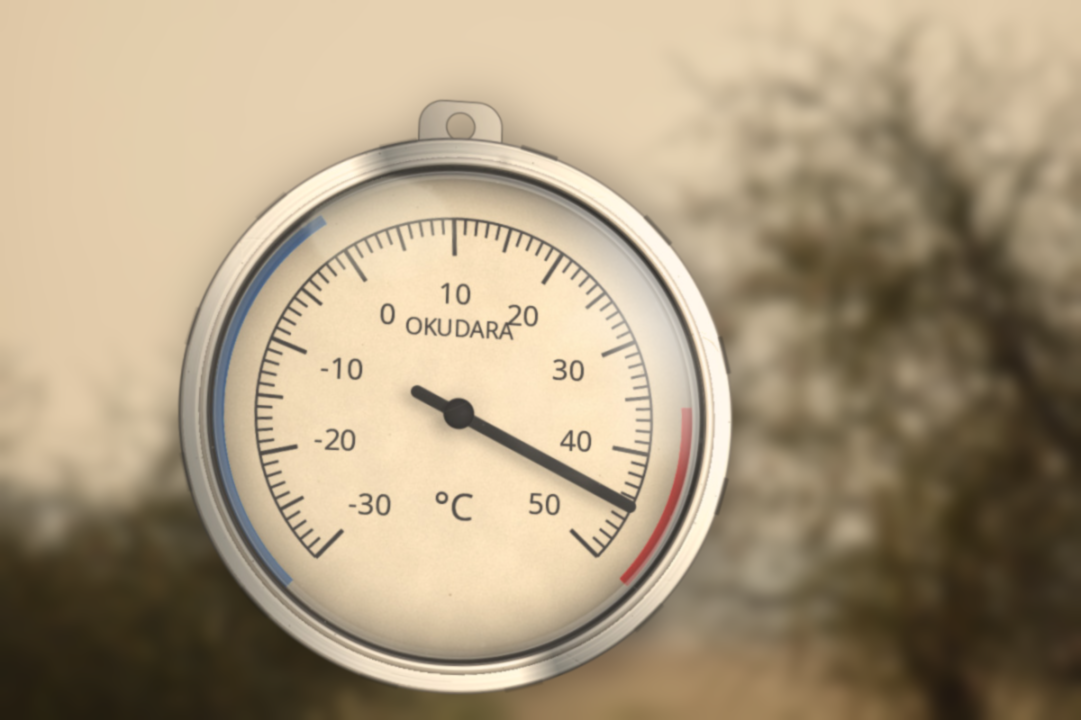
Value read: 45,°C
